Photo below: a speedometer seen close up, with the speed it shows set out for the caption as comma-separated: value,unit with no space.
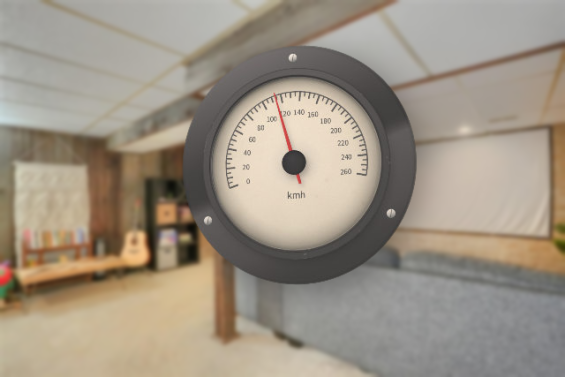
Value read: 115,km/h
